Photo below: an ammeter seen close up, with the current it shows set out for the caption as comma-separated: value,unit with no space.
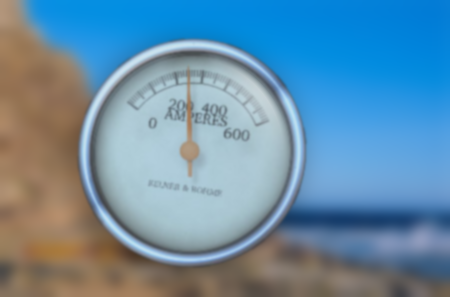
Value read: 250,A
